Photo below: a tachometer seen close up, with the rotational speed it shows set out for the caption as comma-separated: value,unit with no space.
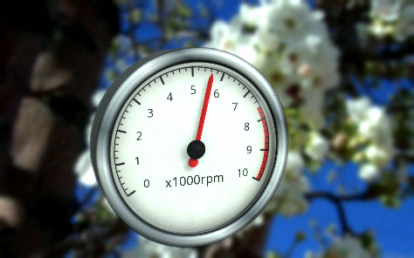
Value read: 5600,rpm
